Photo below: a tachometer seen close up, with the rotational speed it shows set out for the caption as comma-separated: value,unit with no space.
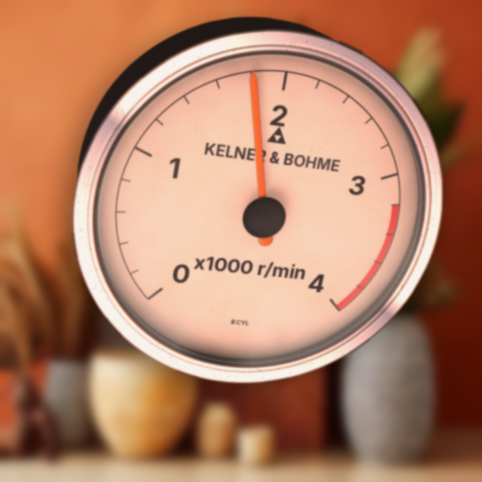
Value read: 1800,rpm
